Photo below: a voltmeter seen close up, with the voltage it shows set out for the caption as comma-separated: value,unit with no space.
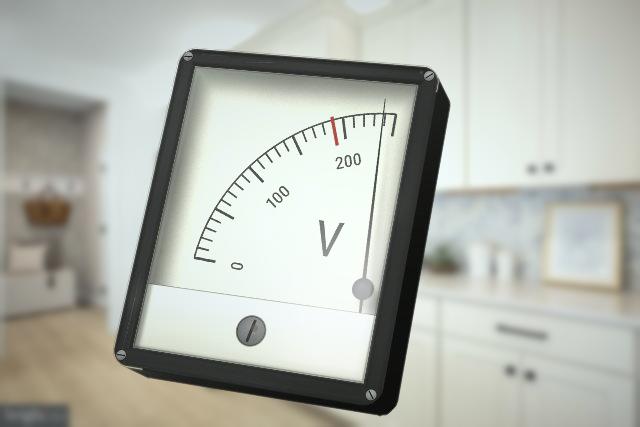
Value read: 240,V
